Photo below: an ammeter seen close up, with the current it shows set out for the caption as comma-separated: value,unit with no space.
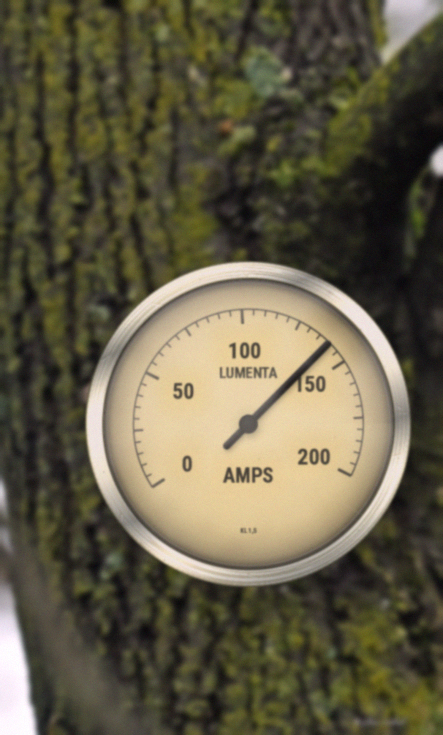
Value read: 140,A
